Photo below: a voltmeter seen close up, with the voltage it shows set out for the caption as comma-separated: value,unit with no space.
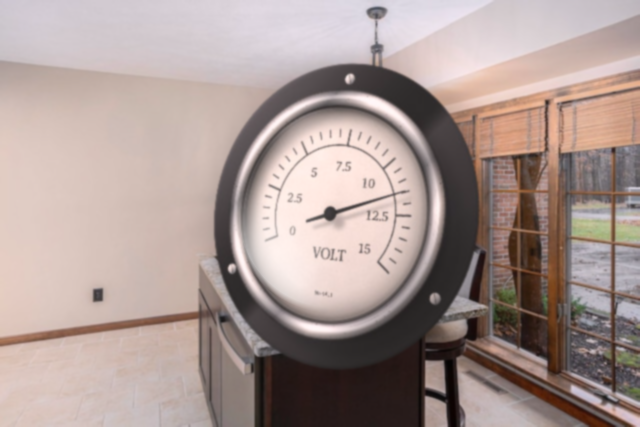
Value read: 11.5,V
